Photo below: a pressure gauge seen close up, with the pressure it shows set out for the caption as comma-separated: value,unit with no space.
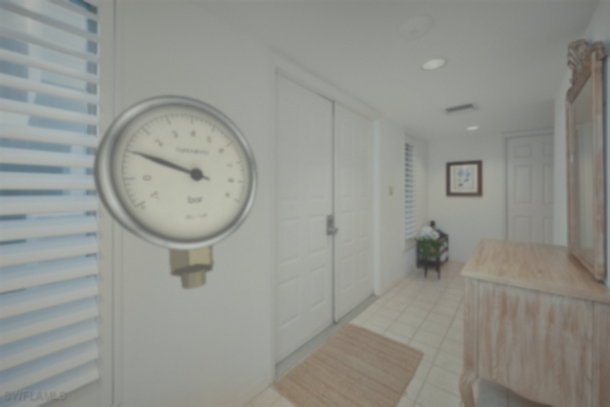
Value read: 1,bar
